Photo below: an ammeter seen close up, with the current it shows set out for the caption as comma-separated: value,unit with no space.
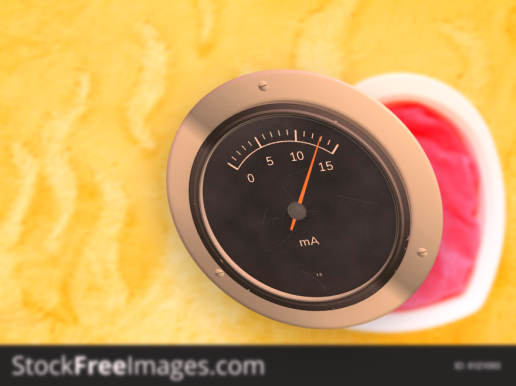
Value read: 13,mA
